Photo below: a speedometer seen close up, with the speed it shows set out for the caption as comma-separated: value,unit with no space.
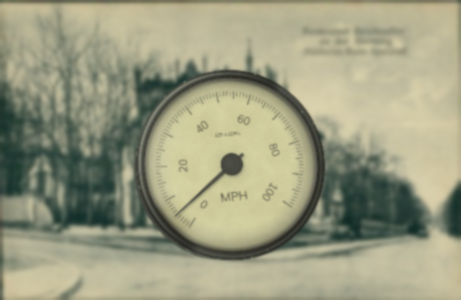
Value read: 5,mph
